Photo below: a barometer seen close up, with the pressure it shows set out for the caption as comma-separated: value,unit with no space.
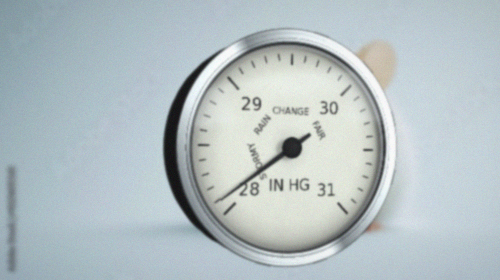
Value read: 28.1,inHg
